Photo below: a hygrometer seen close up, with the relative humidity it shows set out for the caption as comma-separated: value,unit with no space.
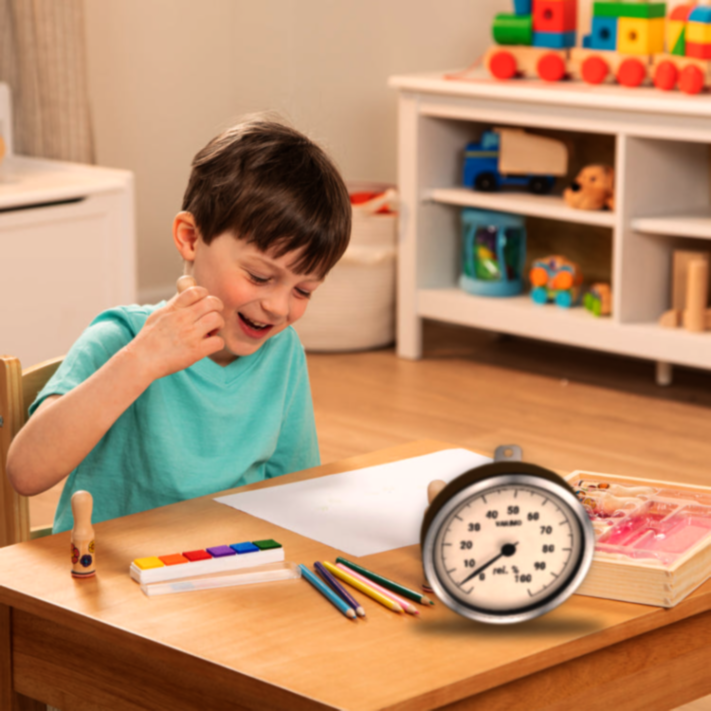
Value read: 5,%
